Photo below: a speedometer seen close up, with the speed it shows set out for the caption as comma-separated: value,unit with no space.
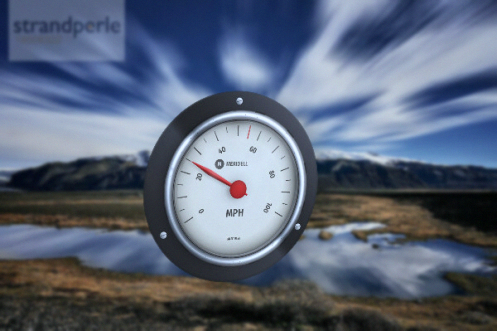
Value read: 25,mph
